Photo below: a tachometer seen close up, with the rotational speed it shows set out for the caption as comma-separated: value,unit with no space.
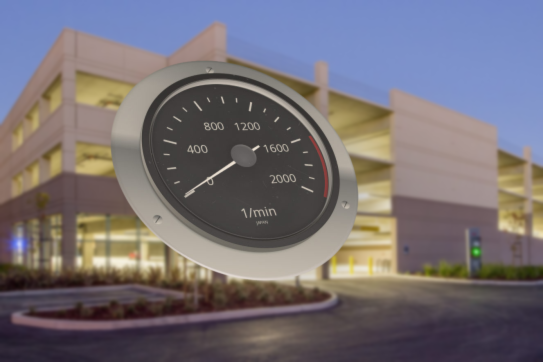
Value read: 0,rpm
